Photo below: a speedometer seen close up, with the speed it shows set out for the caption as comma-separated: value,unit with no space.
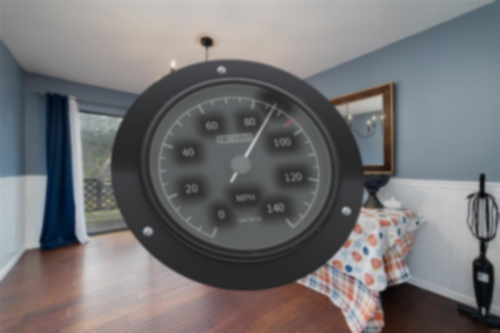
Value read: 87.5,mph
